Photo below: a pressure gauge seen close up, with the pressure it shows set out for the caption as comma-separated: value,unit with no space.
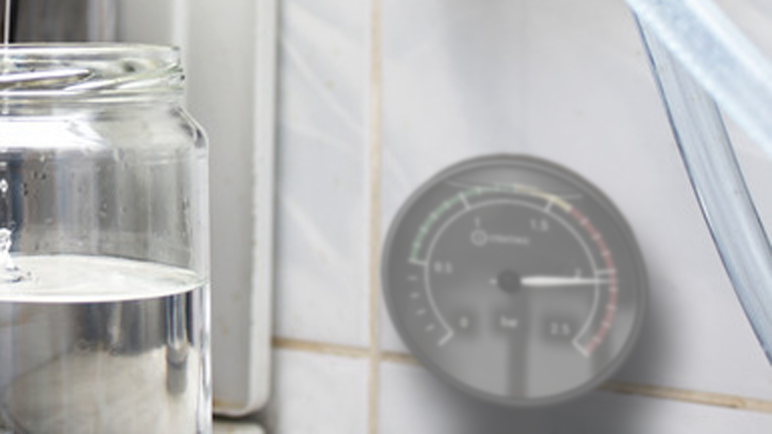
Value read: 2.05,bar
